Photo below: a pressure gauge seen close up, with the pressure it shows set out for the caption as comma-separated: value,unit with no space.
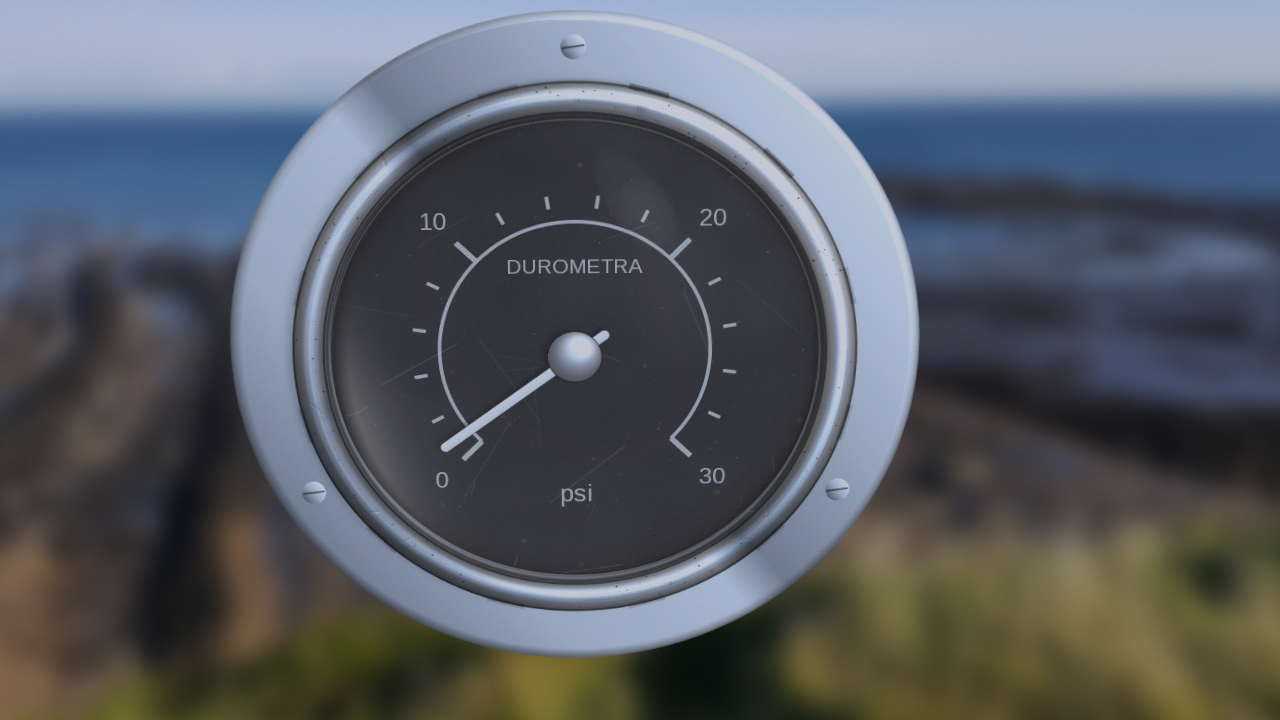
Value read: 1,psi
